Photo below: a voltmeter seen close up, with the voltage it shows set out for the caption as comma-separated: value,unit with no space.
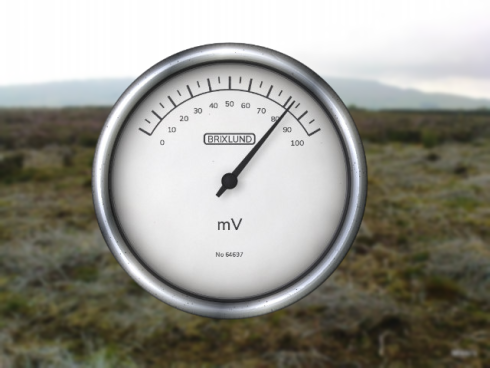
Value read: 82.5,mV
